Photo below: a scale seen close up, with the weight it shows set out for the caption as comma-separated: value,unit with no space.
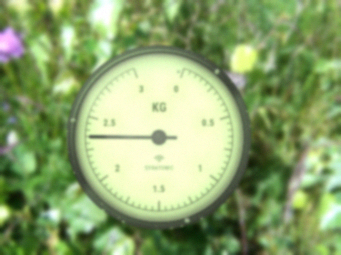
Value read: 2.35,kg
